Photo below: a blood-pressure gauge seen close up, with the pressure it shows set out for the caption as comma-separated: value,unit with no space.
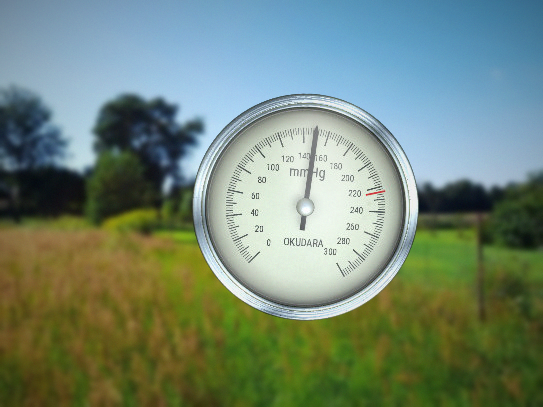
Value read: 150,mmHg
